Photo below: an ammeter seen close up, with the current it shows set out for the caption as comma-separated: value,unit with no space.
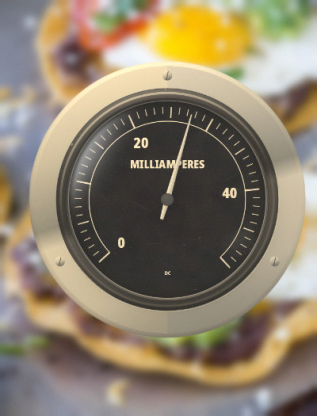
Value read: 27.5,mA
